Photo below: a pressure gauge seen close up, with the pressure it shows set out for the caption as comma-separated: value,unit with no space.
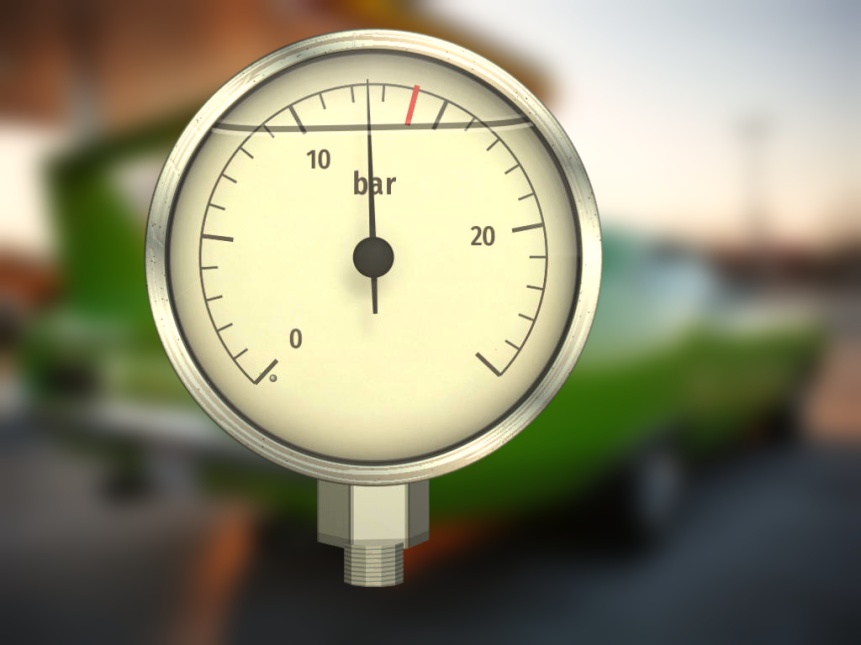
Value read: 12.5,bar
